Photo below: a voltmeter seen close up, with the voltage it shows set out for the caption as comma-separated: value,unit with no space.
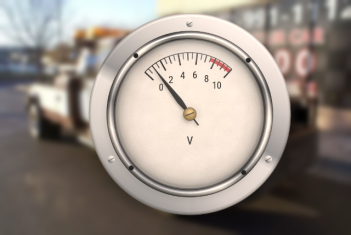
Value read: 1,V
